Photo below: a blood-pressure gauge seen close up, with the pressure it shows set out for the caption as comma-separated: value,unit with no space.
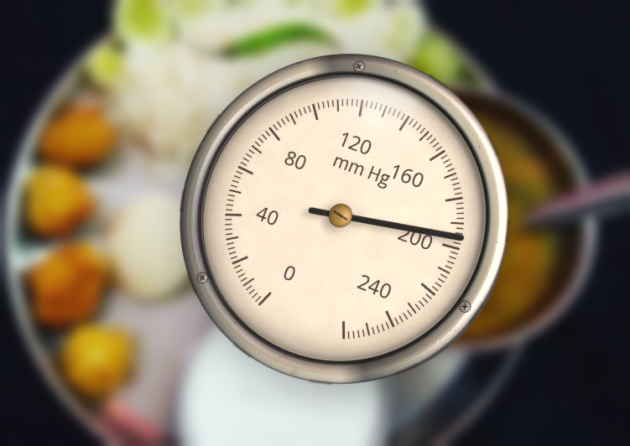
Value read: 196,mmHg
